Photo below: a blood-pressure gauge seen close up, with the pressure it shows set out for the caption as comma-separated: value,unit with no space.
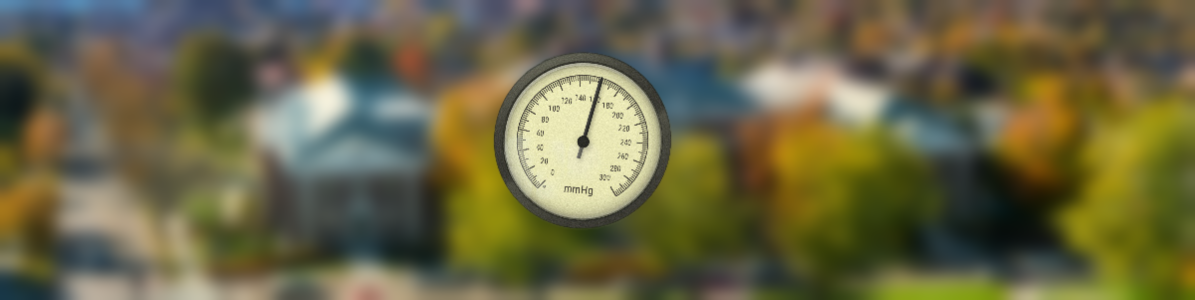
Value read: 160,mmHg
